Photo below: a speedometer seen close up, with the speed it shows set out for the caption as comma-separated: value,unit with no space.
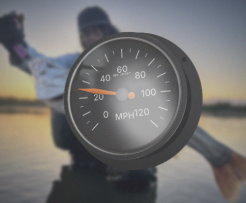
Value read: 25,mph
